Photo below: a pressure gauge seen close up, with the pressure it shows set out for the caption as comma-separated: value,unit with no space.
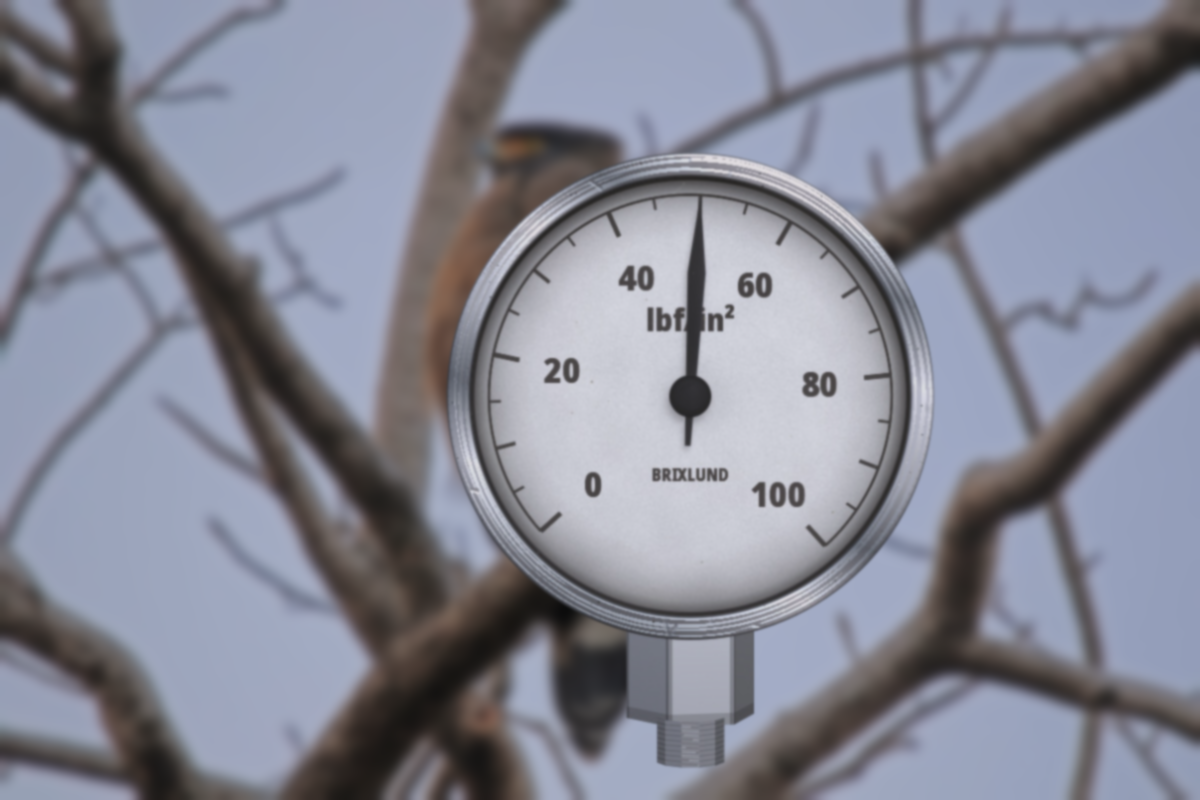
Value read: 50,psi
